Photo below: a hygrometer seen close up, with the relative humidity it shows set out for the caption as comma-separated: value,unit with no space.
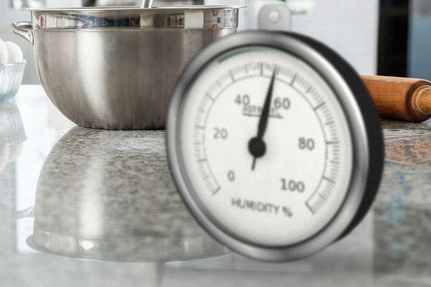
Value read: 55,%
